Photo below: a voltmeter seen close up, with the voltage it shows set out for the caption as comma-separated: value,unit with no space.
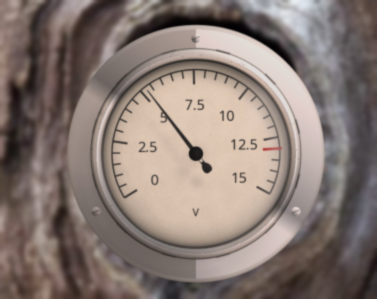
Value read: 5.25,V
